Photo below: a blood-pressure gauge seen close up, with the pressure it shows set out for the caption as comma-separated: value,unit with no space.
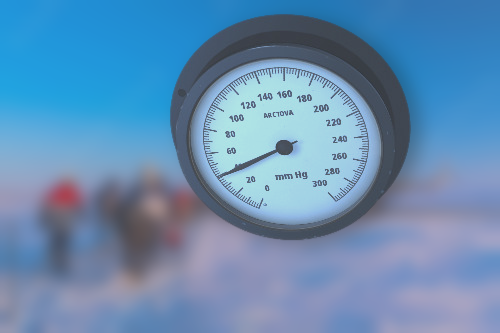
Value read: 40,mmHg
